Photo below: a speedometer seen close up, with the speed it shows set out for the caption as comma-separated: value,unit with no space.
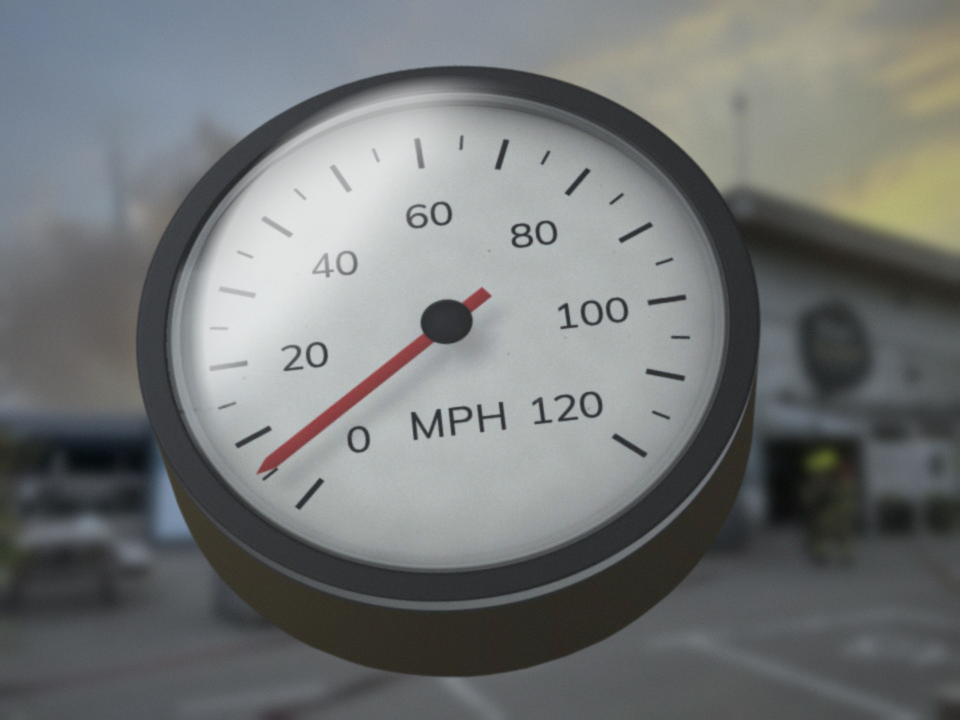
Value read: 5,mph
